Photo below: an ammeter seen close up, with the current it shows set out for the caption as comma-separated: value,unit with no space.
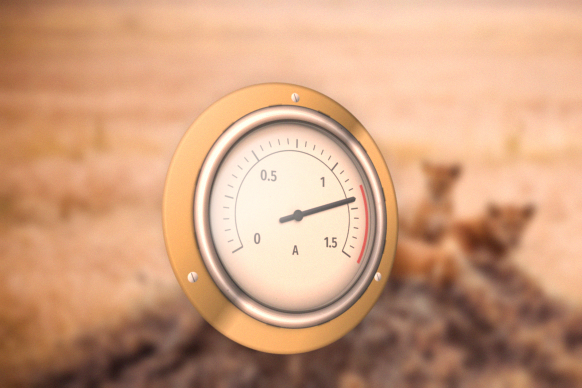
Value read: 1.2,A
